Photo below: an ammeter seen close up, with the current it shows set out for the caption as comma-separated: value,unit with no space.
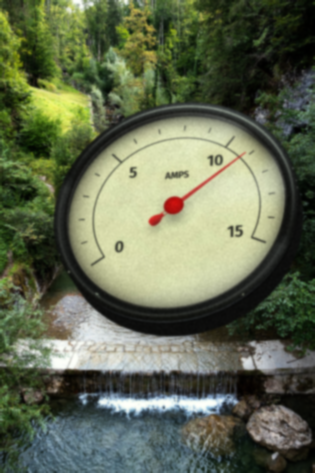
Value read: 11,A
